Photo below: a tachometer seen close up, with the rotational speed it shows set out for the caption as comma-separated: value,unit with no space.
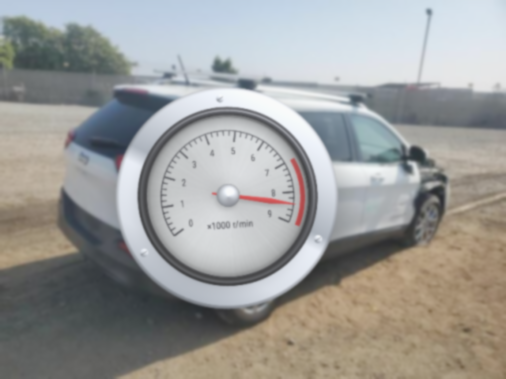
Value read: 8400,rpm
